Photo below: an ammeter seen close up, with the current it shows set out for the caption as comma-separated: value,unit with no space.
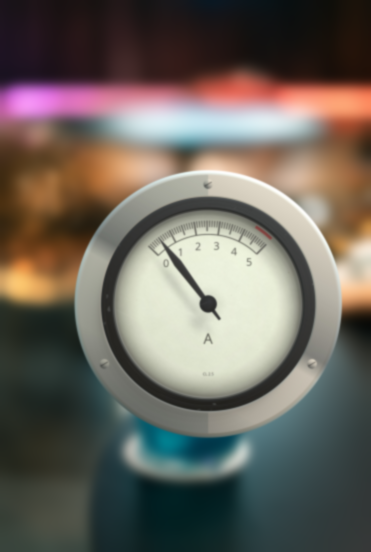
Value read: 0.5,A
